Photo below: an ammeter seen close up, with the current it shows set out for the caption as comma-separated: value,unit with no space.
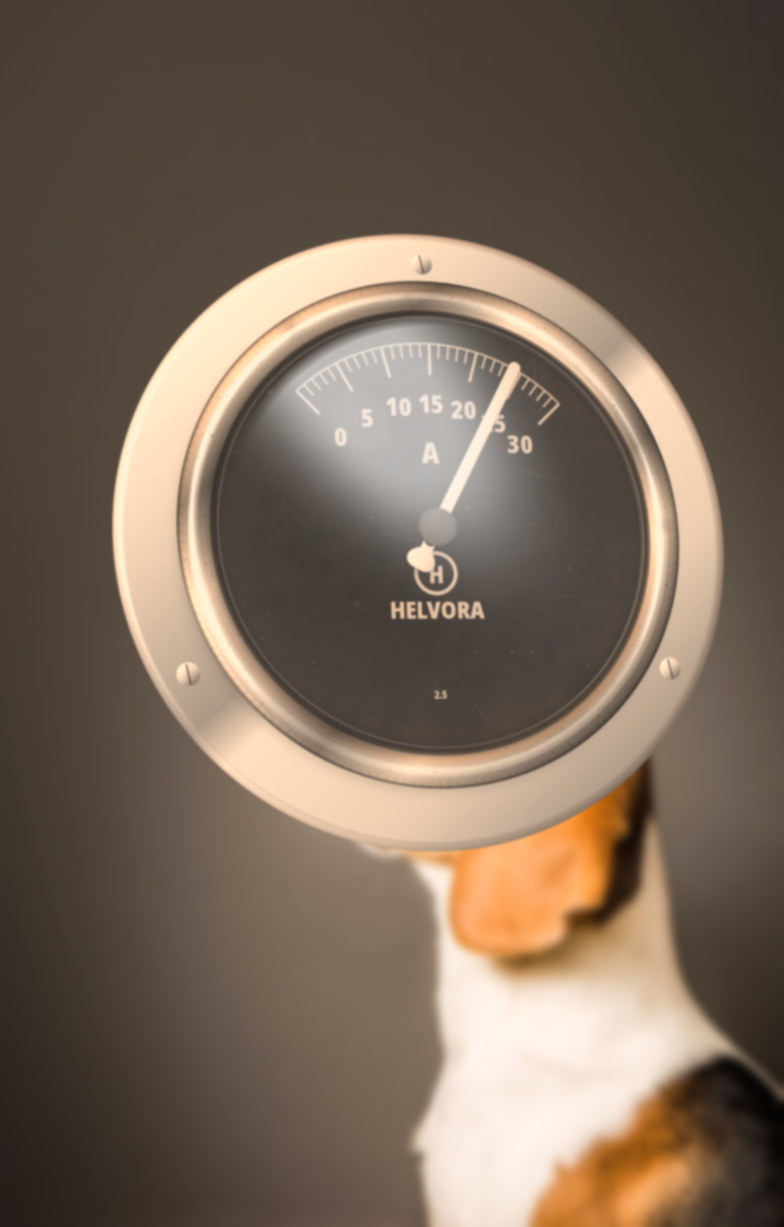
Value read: 24,A
